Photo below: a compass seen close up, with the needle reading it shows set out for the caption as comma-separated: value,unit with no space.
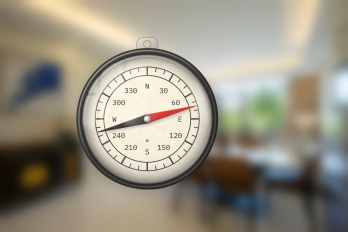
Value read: 75,°
